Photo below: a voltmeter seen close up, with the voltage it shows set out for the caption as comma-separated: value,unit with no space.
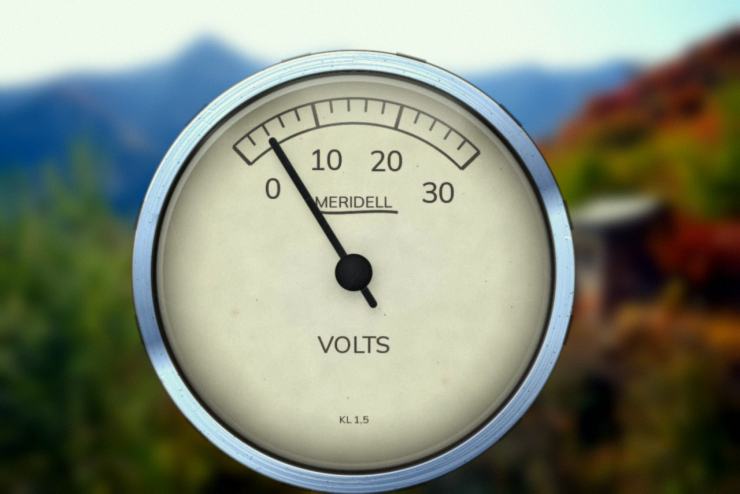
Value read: 4,V
